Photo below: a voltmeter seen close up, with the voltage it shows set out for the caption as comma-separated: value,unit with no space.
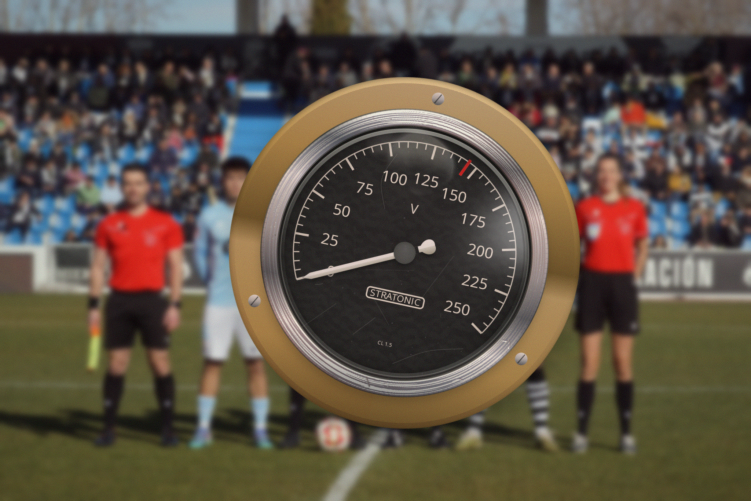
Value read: 0,V
